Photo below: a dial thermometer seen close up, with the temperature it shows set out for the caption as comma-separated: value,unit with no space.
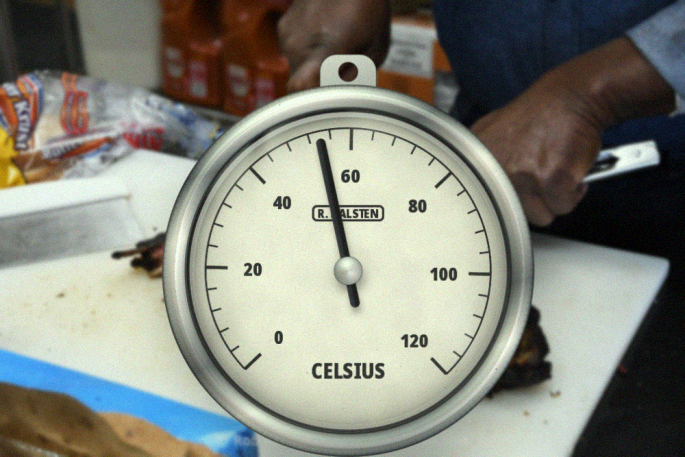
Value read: 54,°C
